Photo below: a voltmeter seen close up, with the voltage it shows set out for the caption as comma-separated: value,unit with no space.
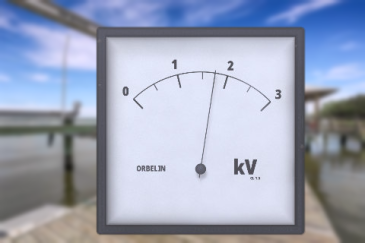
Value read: 1.75,kV
